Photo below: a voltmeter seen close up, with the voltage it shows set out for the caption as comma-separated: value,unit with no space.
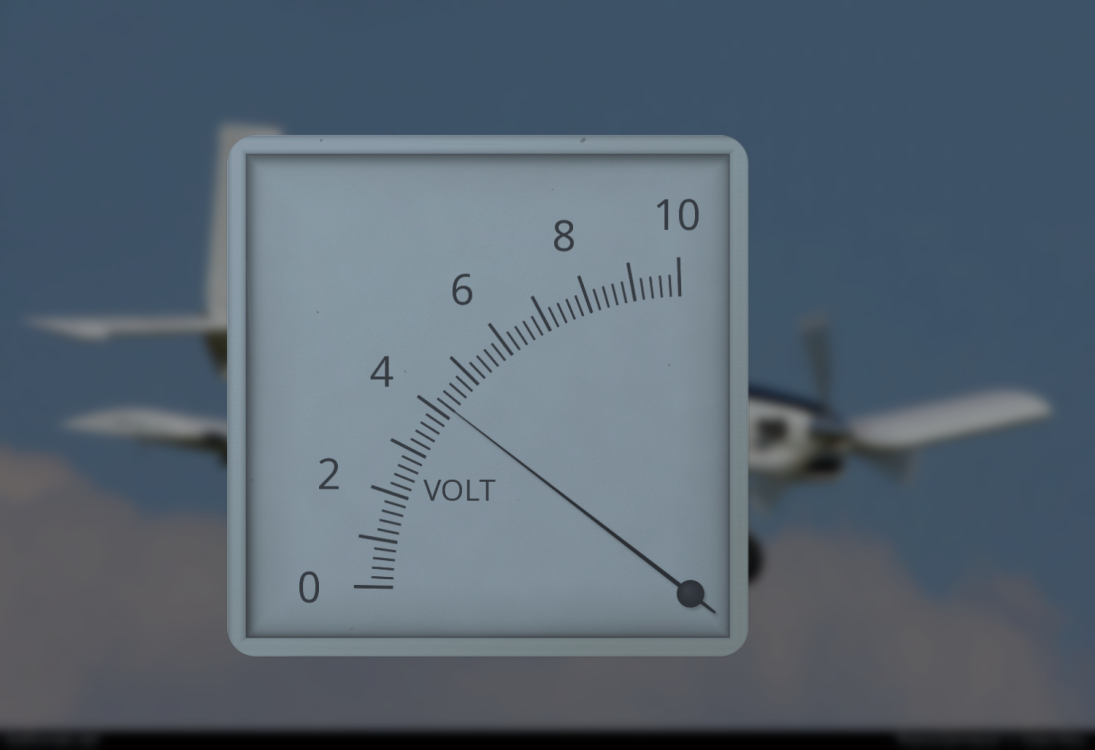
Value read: 4.2,V
